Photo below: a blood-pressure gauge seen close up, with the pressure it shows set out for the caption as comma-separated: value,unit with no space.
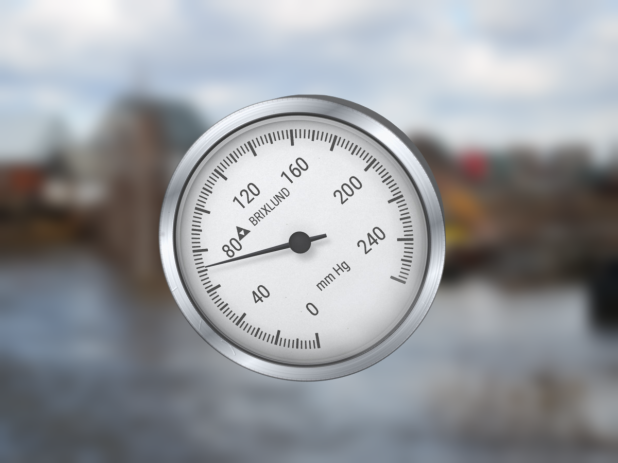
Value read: 72,mmHg
